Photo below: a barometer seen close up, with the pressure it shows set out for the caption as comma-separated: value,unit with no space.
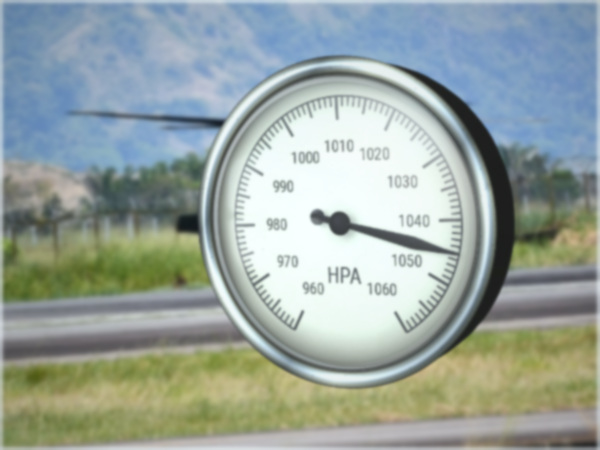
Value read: 1045,hPa
